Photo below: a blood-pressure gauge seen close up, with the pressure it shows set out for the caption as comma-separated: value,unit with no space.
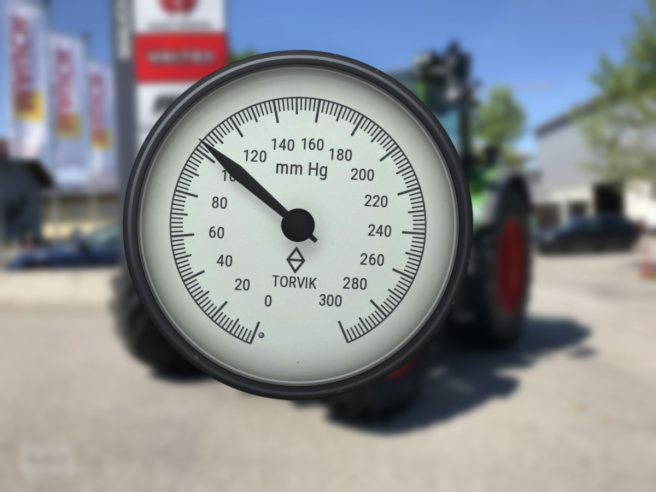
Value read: 104,mmHg
